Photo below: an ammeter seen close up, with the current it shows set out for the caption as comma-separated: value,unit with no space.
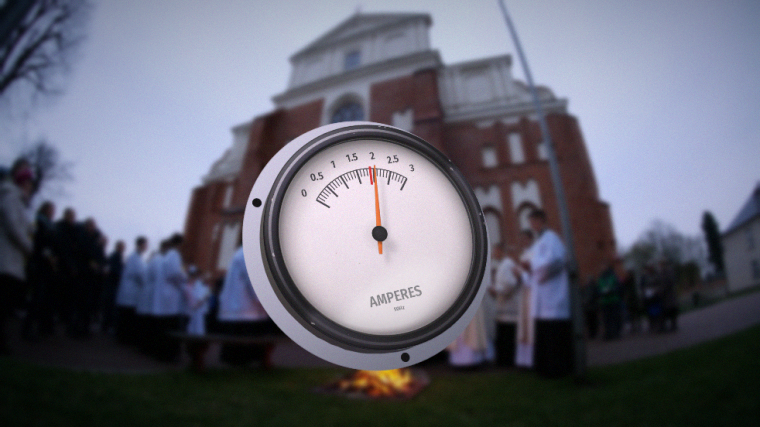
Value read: 2,A
